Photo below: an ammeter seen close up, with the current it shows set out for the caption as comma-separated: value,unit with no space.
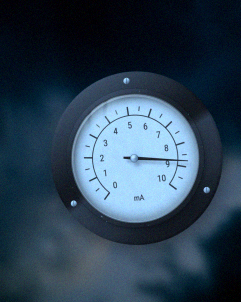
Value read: 8.75,mA
